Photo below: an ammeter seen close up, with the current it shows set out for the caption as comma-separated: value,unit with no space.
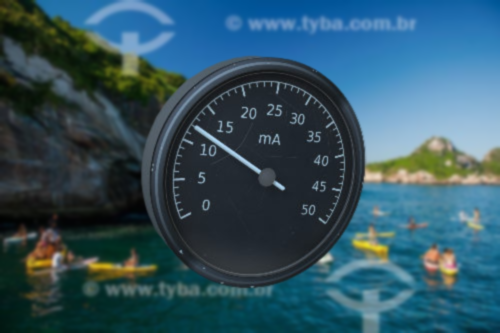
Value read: 12,mA
